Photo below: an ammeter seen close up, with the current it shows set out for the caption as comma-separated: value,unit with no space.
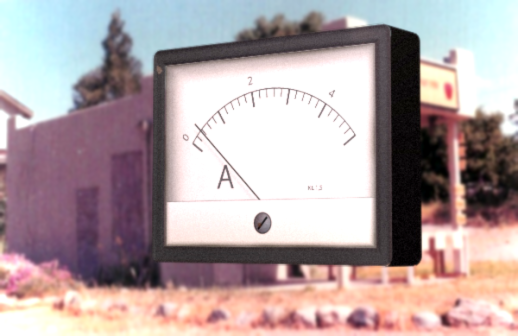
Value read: 0.4,A
